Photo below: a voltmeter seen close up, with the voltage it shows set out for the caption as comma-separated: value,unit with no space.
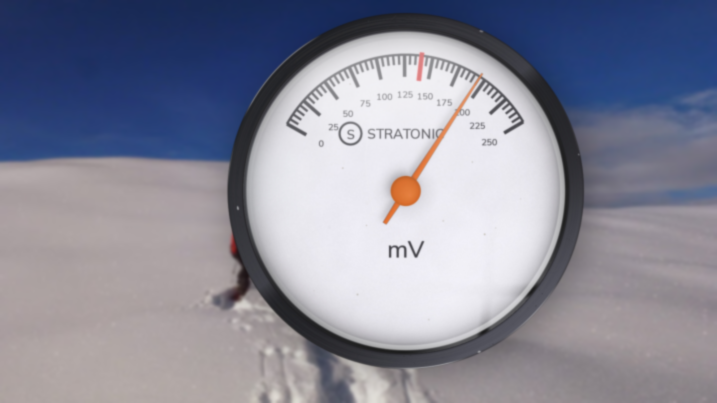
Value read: 195,mV
